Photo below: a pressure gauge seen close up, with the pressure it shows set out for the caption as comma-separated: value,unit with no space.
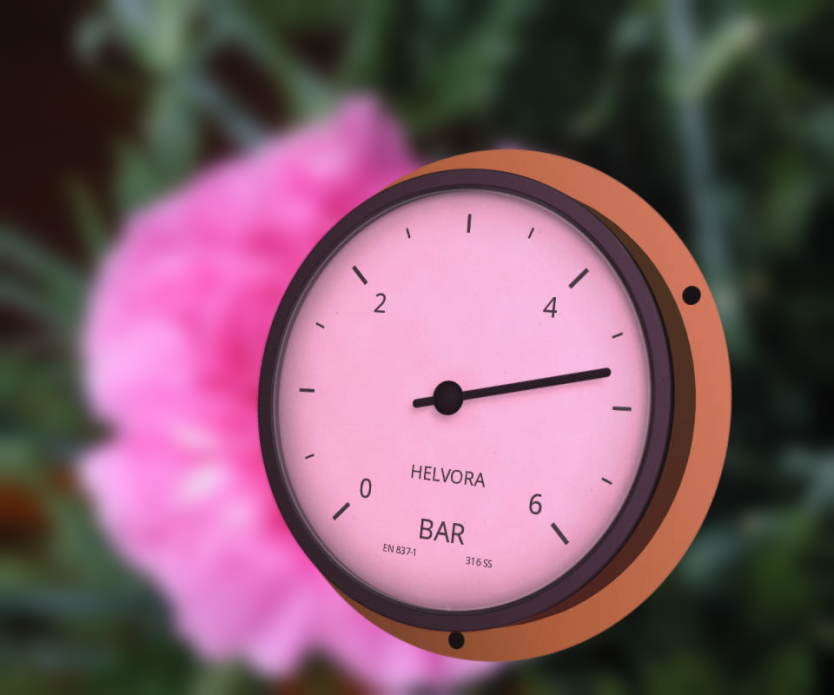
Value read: 4.75,bar
